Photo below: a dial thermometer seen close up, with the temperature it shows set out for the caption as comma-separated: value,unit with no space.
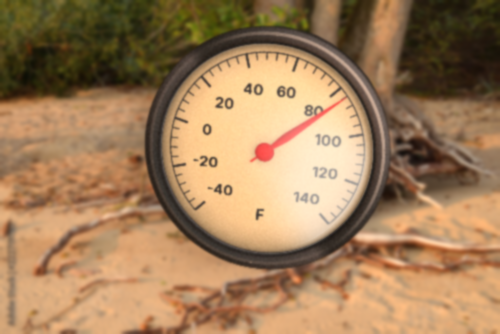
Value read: 84,°F
